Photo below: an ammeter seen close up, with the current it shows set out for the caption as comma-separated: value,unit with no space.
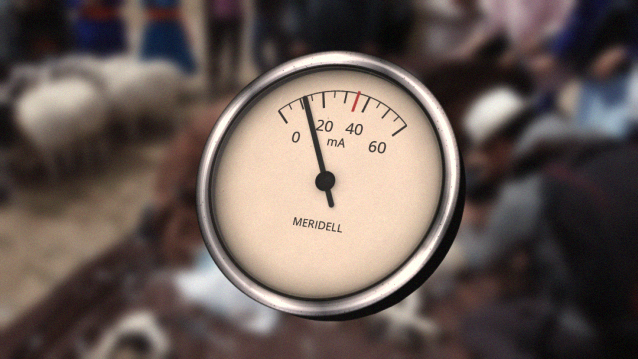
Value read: 12.5,mA
